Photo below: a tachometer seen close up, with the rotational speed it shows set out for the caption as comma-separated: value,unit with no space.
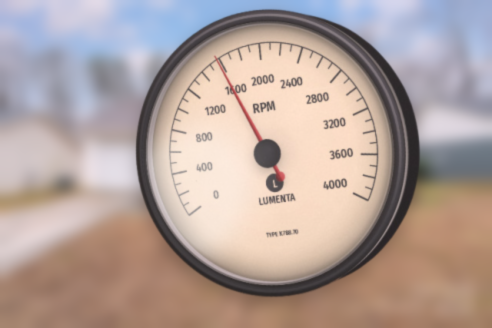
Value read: 1600,rpm
